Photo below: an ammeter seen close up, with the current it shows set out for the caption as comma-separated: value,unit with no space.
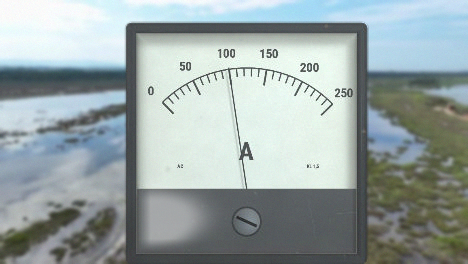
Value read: 100,A
